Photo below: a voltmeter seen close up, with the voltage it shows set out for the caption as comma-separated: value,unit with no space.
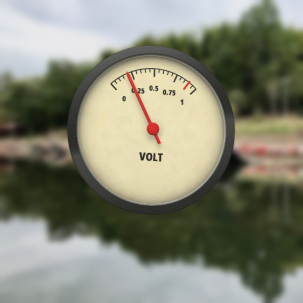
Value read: 0.2,V
